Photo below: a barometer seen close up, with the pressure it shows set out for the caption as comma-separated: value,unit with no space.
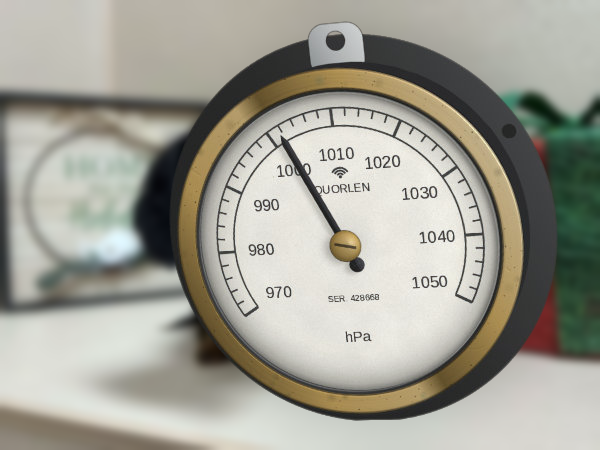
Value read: 1002,hPa
